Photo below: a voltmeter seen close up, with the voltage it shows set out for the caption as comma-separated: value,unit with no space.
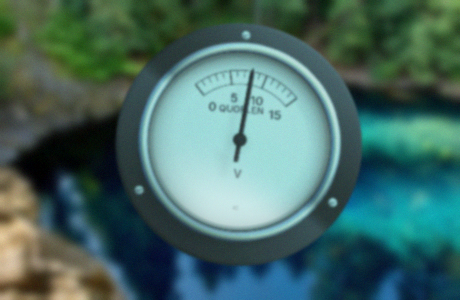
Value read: 8,V
